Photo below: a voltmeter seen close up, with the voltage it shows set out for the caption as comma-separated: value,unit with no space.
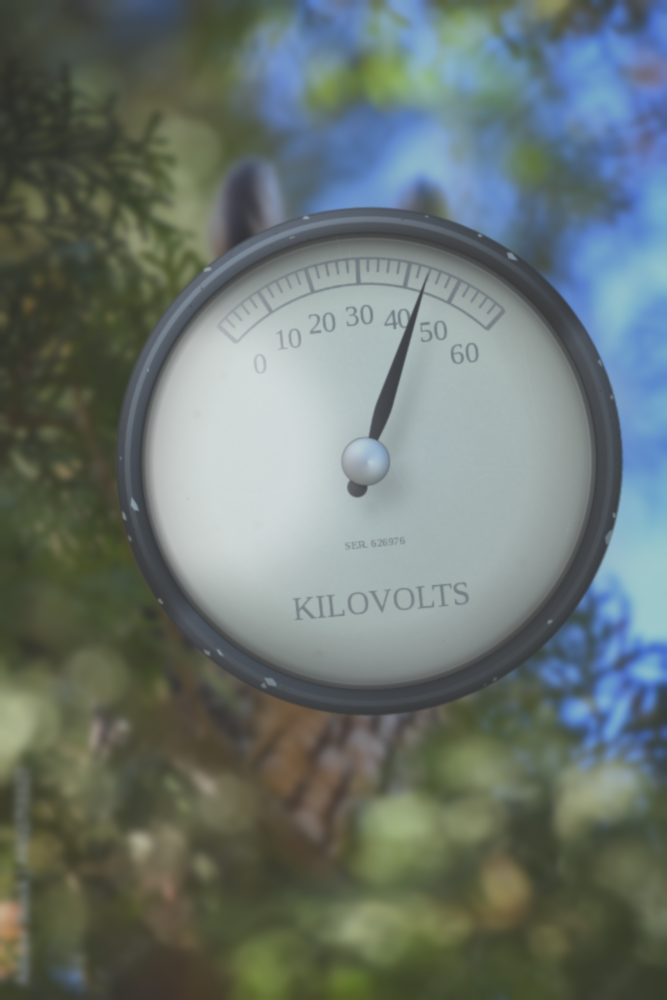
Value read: 44,kV
